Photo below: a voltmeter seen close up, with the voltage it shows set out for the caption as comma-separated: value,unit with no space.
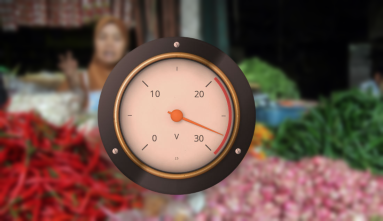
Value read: 27.5,V
